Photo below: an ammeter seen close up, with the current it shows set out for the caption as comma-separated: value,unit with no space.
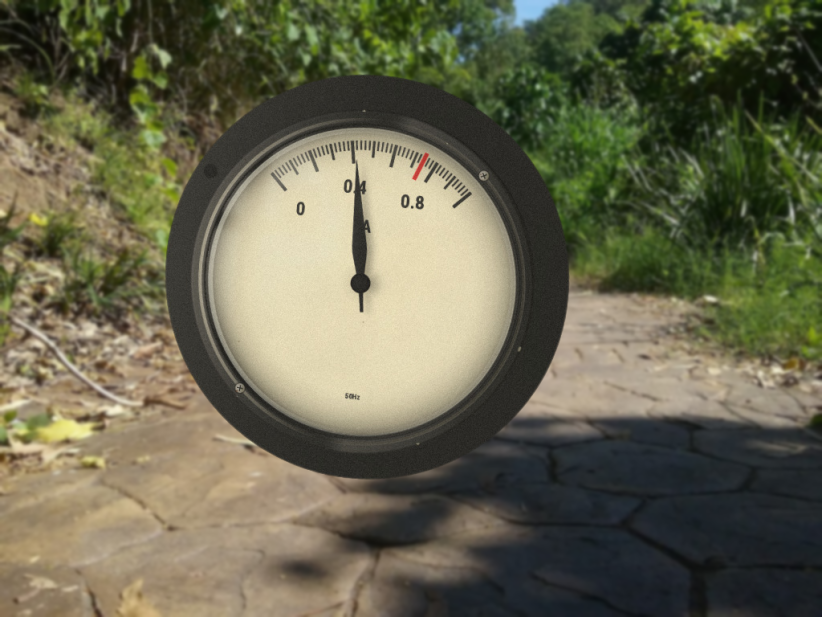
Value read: 0.42,A
